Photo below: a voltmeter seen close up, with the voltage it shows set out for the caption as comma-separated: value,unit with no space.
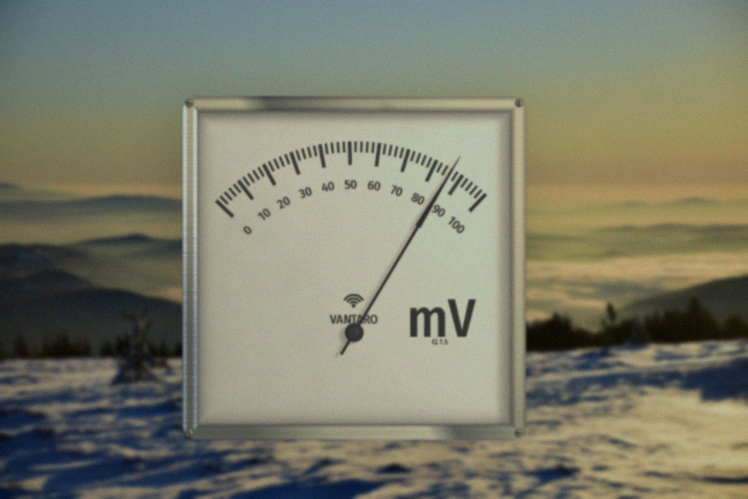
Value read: 86,mV
